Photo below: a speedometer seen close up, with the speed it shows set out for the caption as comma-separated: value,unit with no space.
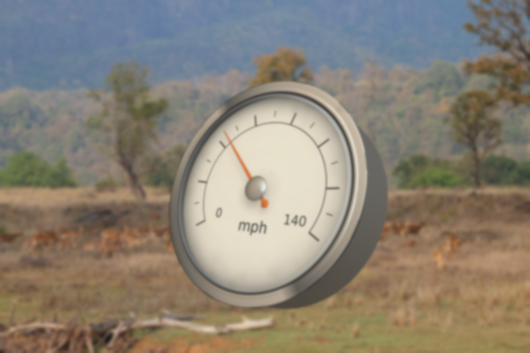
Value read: 45,mph
